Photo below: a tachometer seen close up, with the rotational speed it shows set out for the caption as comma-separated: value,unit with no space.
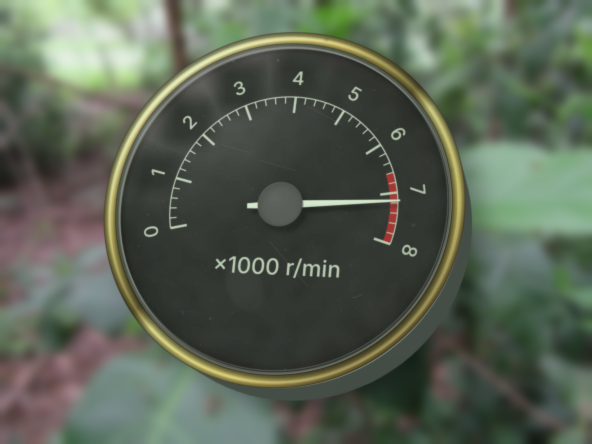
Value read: 7200,rpm
